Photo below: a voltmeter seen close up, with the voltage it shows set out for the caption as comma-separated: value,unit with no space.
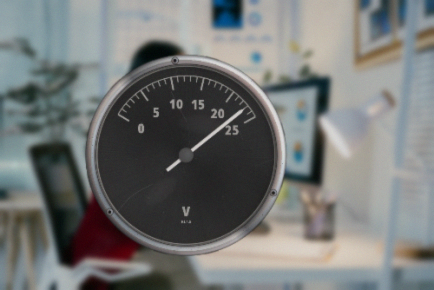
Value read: 23,V
